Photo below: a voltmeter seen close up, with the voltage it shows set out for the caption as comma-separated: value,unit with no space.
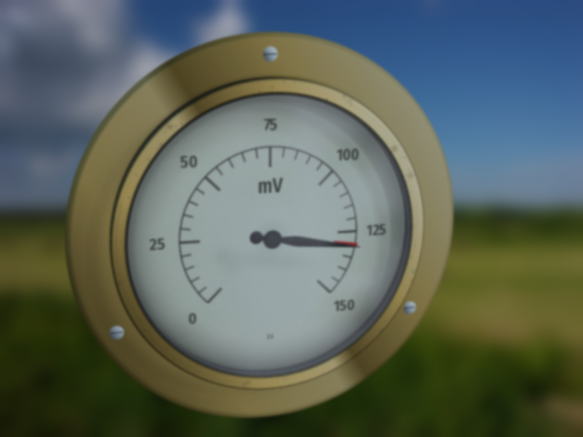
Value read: 130,mV
